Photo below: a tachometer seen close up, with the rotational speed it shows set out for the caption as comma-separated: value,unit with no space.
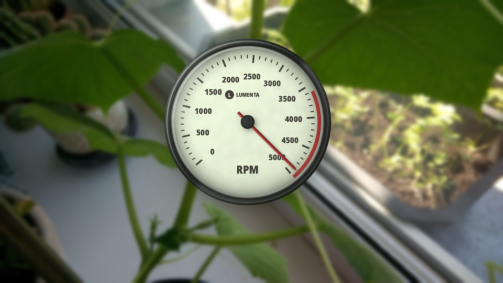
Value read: 4900,rpm
